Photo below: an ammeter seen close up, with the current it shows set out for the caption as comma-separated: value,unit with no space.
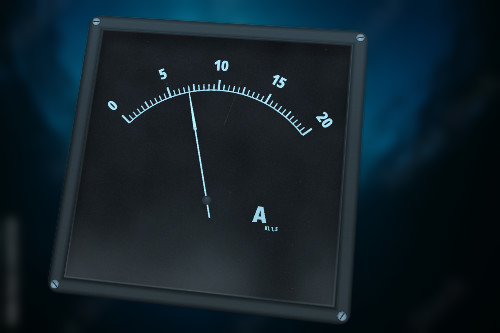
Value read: 7,A
